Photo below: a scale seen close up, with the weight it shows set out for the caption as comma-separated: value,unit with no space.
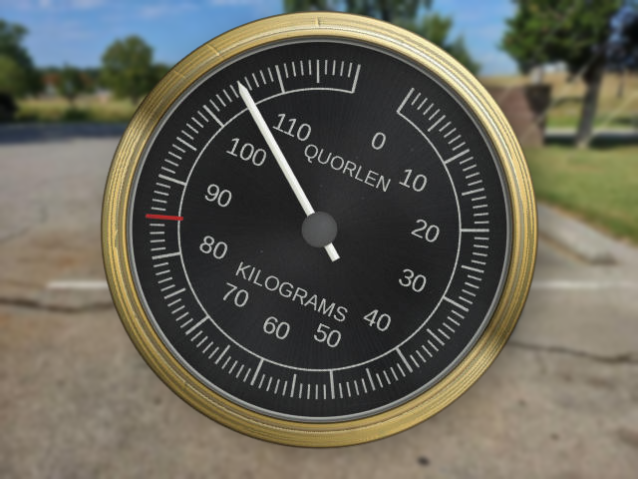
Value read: 105,kg
